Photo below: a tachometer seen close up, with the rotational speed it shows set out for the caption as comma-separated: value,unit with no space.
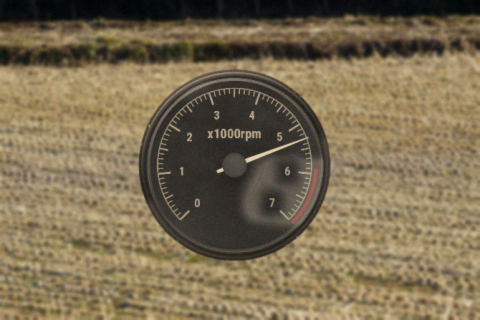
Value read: 5300,rpm
